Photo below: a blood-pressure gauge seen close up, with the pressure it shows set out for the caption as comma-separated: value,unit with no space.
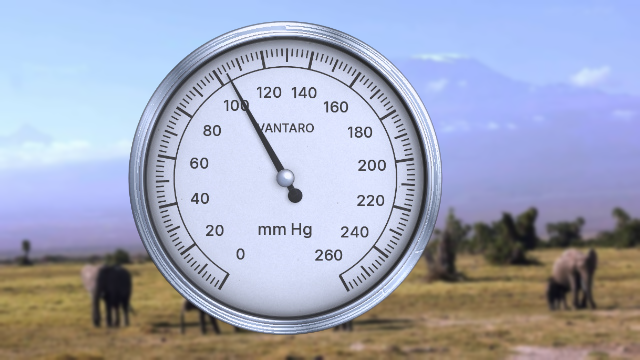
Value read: 104,mmHg
